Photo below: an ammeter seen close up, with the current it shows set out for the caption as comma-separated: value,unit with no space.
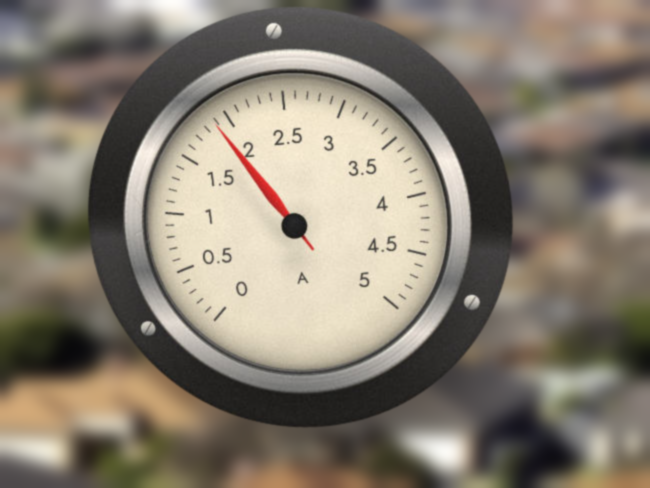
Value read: 1.9,A
